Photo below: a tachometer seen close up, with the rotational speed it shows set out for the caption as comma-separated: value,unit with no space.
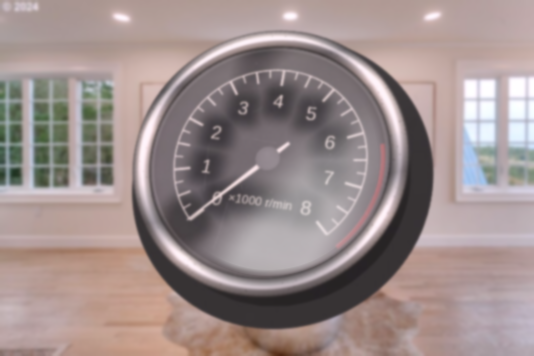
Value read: 0,rpm
